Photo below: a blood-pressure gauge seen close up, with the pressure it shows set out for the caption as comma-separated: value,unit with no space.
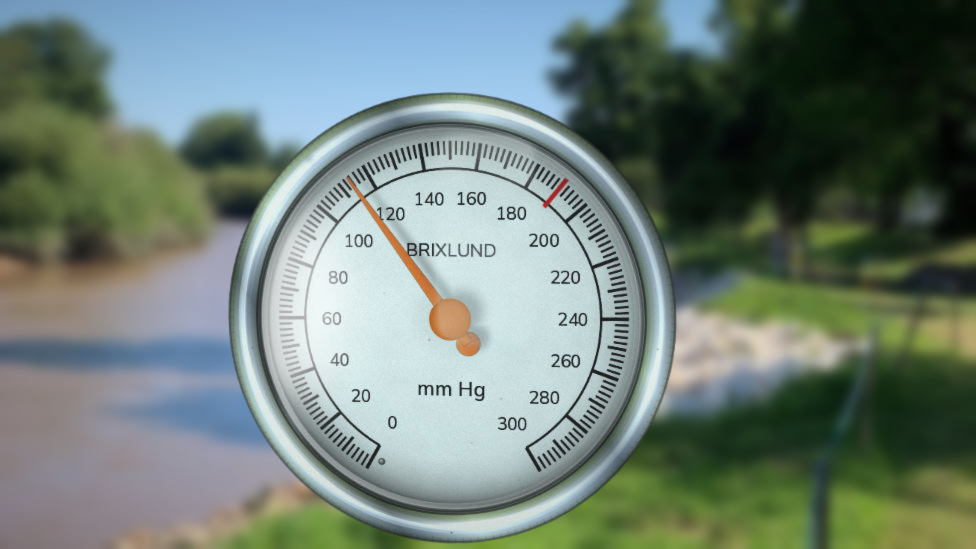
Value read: 114,mmHg
